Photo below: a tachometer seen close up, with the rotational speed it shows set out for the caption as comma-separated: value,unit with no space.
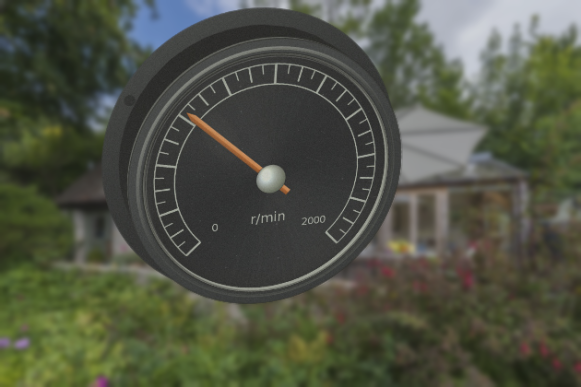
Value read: 625,rpm
